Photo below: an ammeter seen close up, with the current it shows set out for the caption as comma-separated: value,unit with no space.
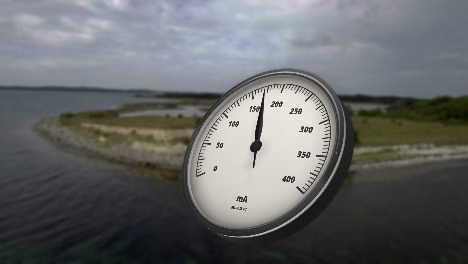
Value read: 175,mA
